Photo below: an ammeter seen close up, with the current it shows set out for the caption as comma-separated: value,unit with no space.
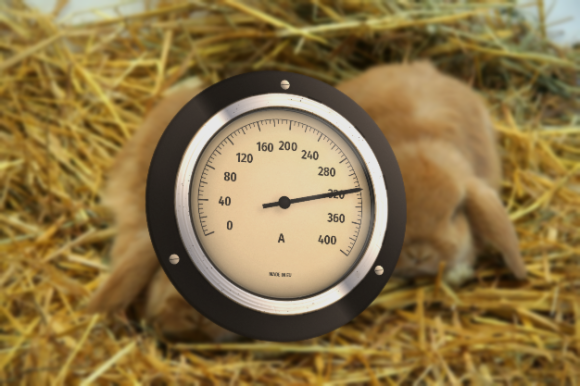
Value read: 320,A
